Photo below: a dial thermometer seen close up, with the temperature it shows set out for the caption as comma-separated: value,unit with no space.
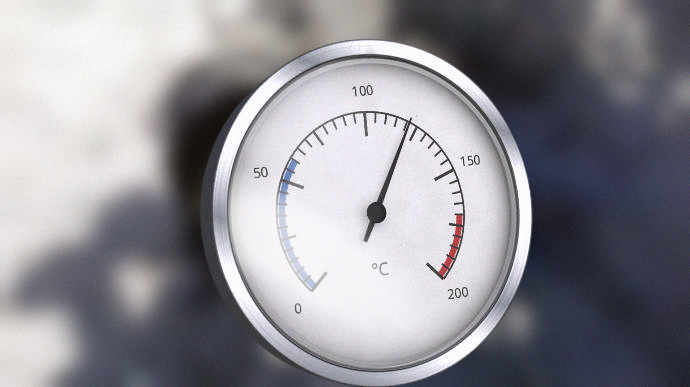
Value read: 120,°C
